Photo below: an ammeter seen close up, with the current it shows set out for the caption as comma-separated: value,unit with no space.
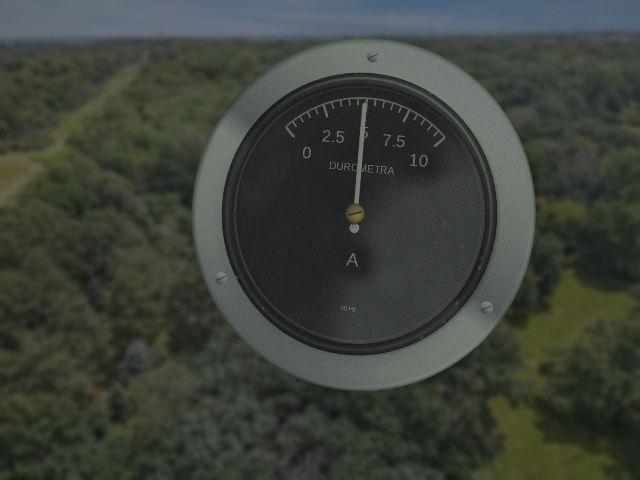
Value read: 5,A
